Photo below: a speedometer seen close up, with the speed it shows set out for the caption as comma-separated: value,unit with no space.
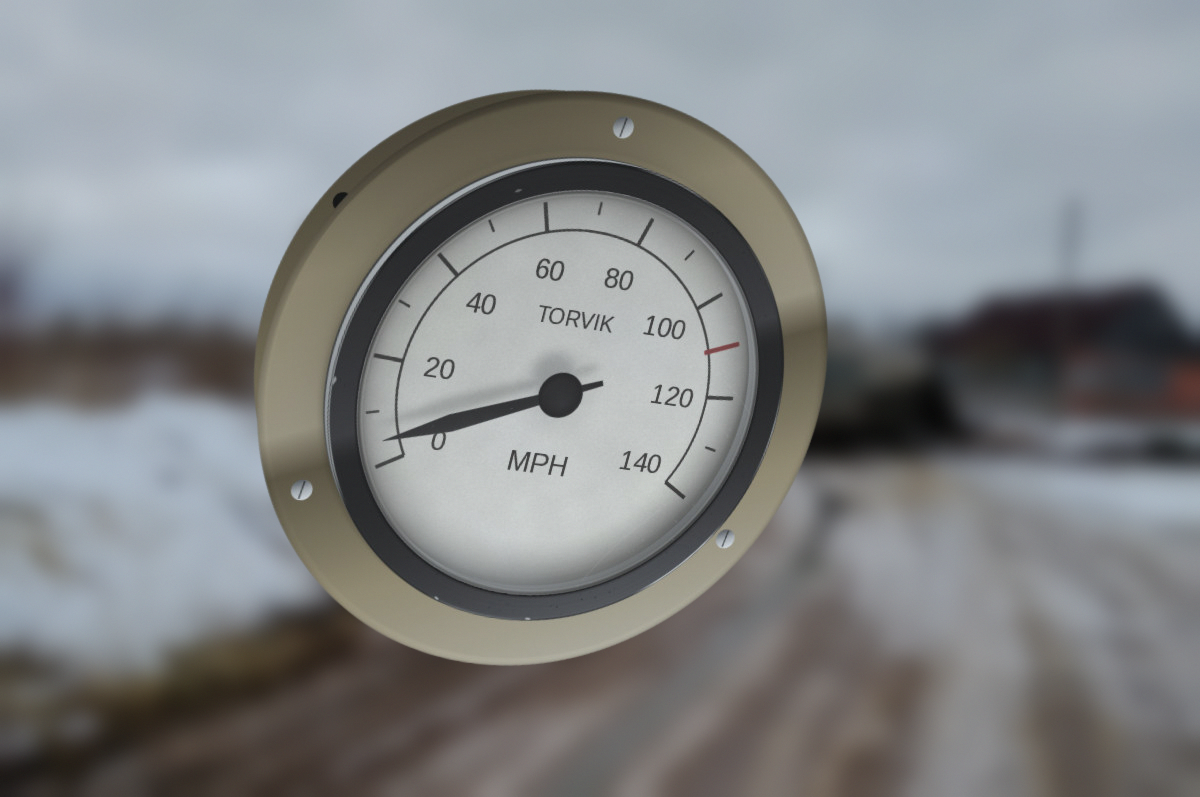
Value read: 5,mph
